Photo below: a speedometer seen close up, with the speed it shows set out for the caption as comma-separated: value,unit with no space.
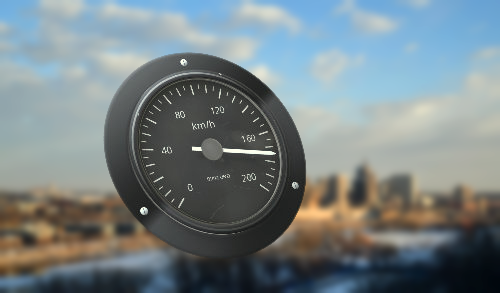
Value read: 175,km/h
